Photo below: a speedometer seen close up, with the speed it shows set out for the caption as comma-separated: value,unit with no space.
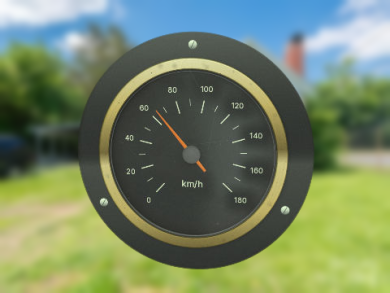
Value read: 65,km/h
